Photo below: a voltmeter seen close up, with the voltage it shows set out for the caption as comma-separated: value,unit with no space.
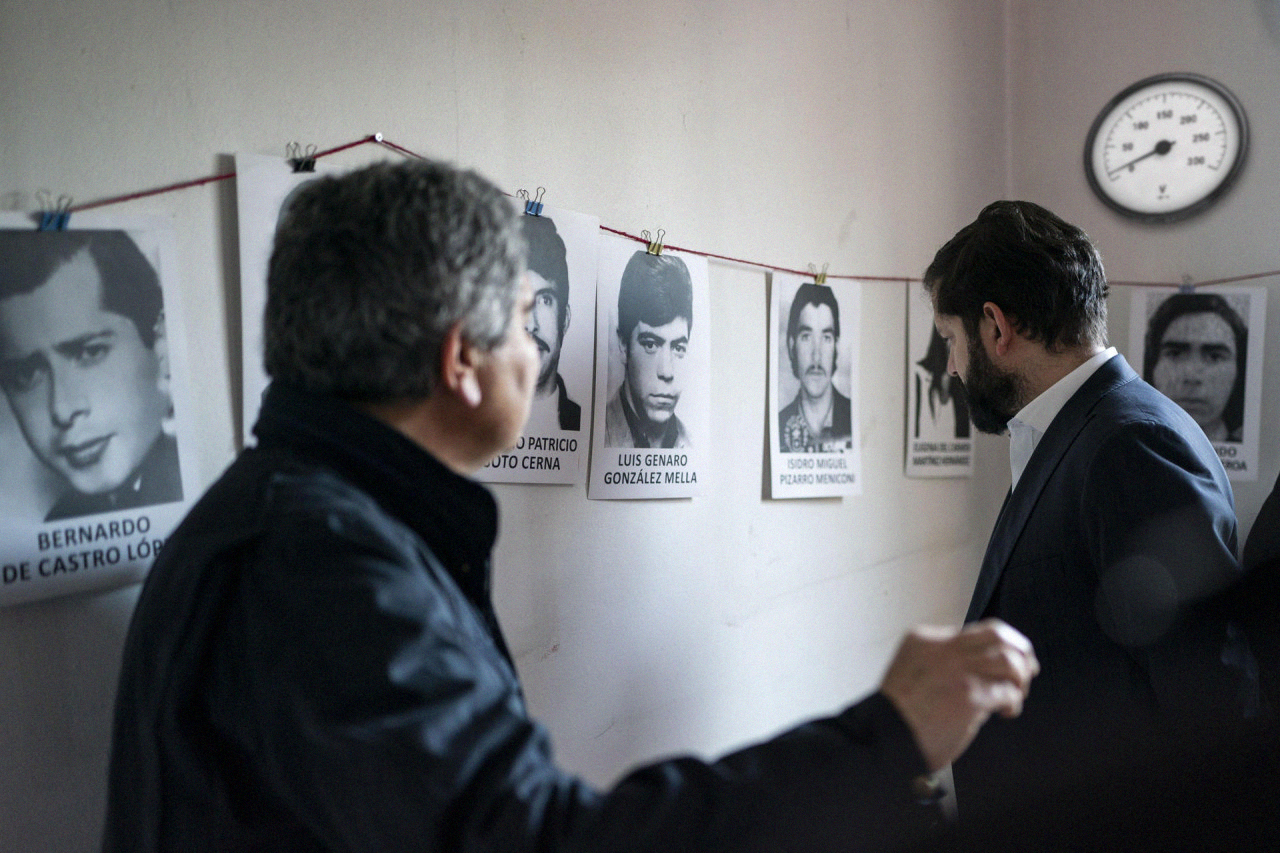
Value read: 10,V
